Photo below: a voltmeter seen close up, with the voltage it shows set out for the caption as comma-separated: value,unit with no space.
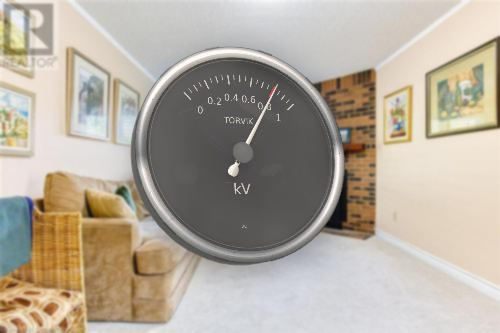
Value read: 0.8,kV
